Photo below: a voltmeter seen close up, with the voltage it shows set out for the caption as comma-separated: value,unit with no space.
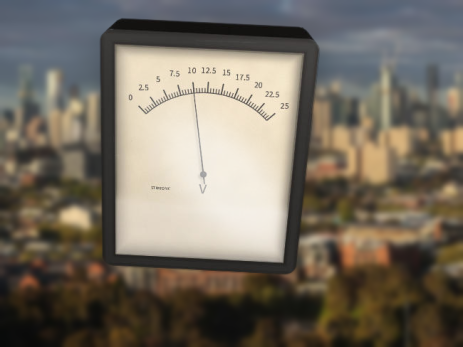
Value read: 10,V
